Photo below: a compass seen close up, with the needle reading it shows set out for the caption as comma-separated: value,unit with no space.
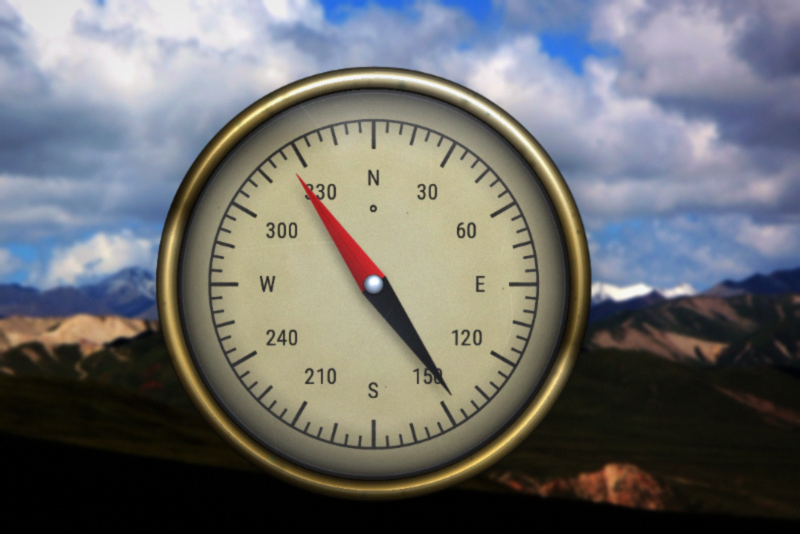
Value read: 325,°
